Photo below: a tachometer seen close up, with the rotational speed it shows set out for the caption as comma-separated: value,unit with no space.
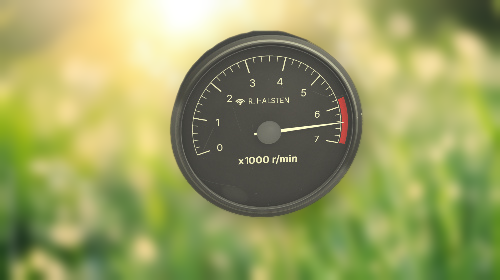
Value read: 6400,rpm
